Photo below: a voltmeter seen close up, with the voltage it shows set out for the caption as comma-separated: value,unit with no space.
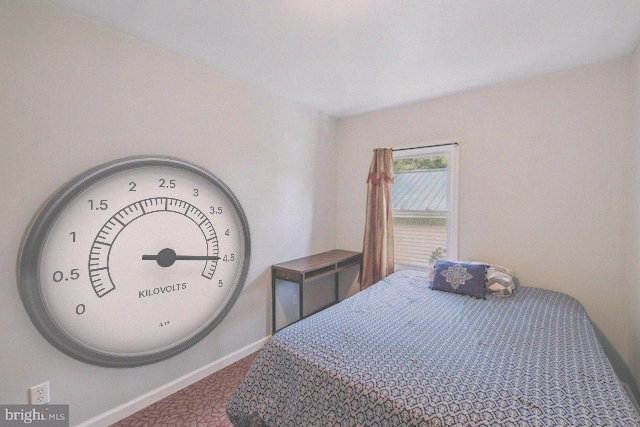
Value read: 4.5,kV
